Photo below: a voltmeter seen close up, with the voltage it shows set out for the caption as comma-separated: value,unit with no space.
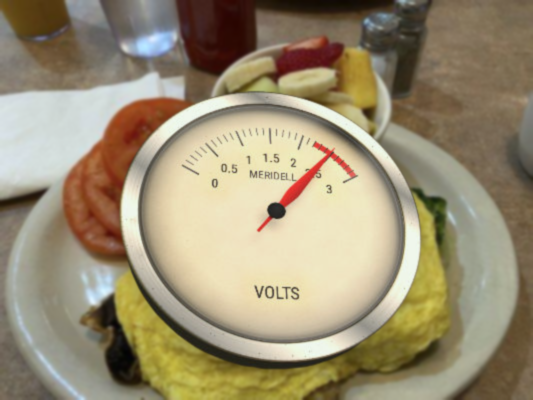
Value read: 2.5,V
